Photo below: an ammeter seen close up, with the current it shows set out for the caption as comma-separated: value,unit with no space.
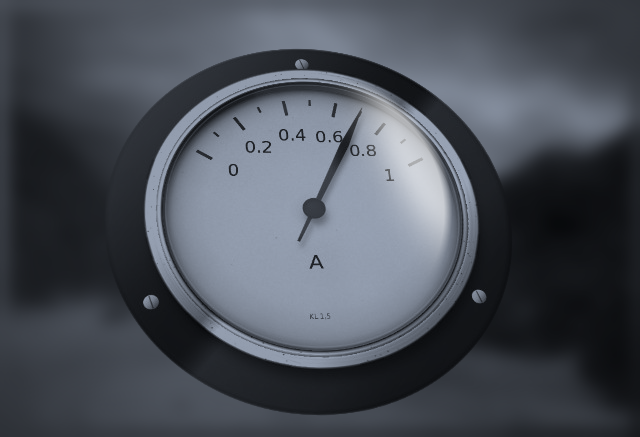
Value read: 0.7,A
